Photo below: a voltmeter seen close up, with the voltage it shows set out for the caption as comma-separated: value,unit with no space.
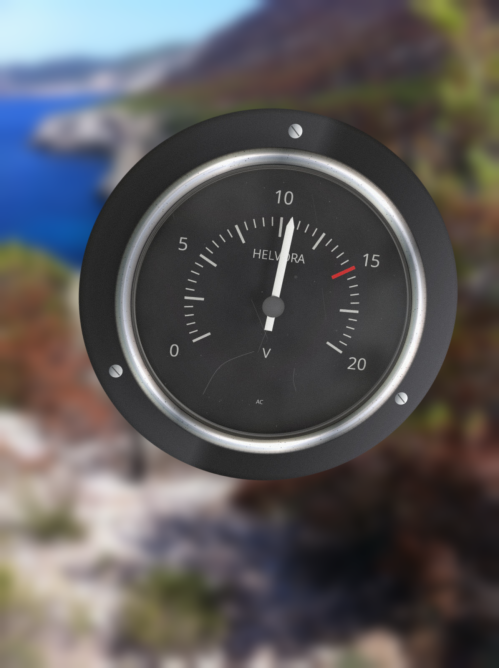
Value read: 10.5,V
